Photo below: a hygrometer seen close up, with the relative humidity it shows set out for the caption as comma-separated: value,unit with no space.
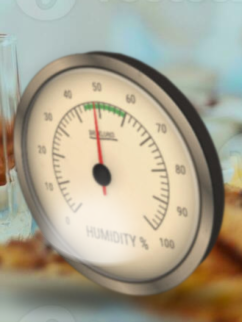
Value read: 50,%
